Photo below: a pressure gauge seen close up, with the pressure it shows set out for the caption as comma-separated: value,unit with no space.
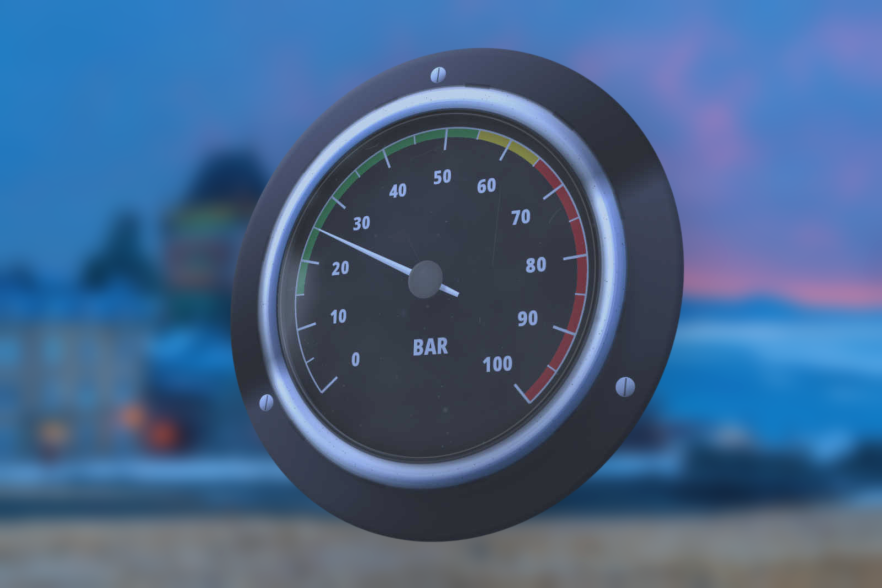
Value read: 25,bar
